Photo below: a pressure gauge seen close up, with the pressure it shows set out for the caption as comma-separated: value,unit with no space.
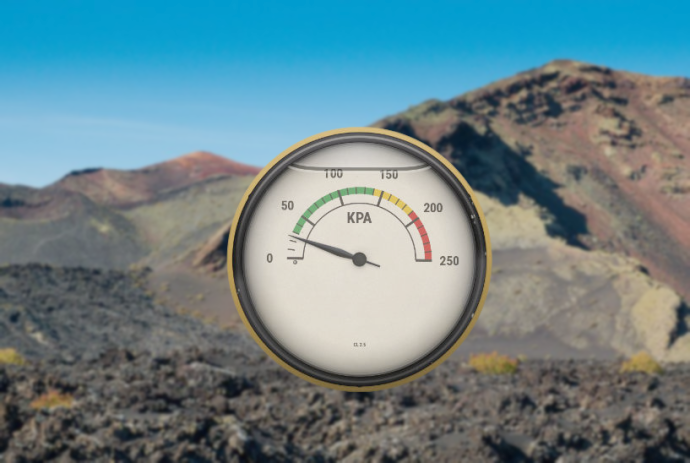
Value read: 25,kPa
